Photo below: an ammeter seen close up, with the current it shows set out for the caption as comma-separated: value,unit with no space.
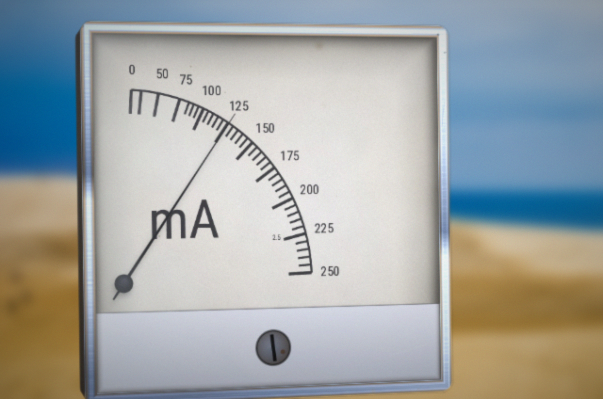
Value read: 125,mA
